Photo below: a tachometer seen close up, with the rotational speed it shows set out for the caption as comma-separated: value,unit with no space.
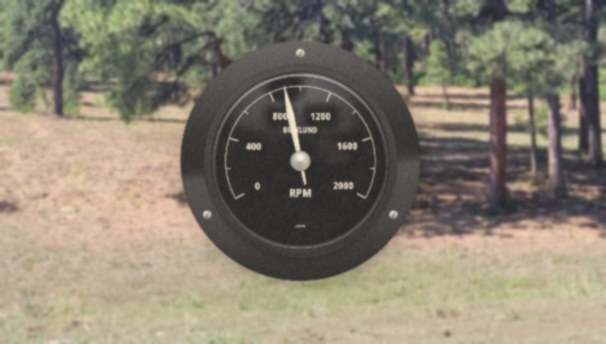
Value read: 900,rpm
